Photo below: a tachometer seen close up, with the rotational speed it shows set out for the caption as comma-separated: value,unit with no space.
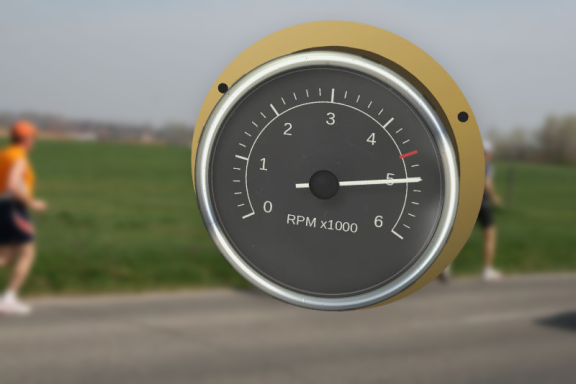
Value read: 5000,rpm
